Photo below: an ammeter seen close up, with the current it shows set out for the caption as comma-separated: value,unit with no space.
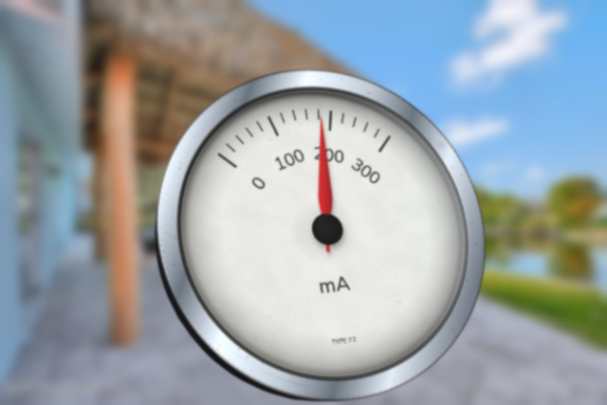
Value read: 180,mA
